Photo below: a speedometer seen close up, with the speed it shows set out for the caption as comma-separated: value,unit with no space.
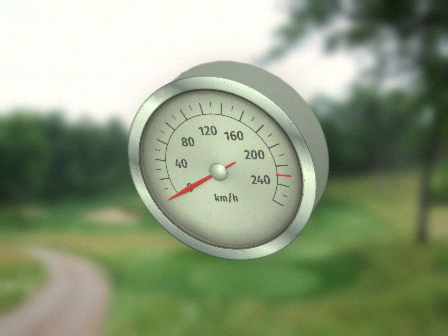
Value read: 0,km/h
